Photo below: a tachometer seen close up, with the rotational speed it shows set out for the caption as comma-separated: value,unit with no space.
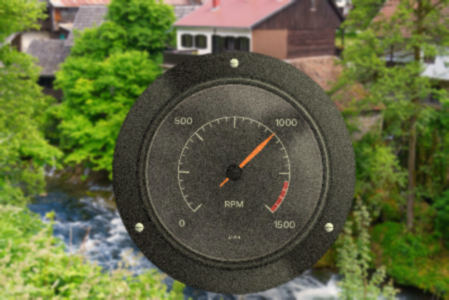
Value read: 1000,rpm
